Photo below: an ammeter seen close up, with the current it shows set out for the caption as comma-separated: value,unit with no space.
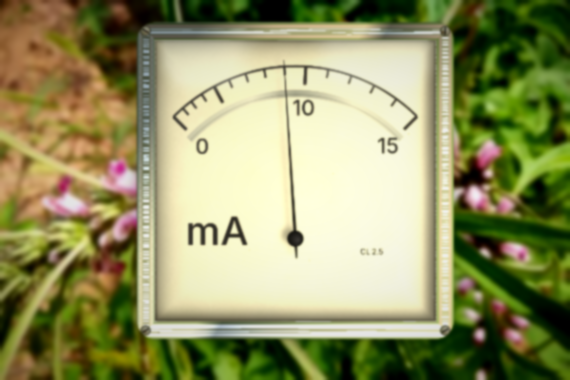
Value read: 9,mA
